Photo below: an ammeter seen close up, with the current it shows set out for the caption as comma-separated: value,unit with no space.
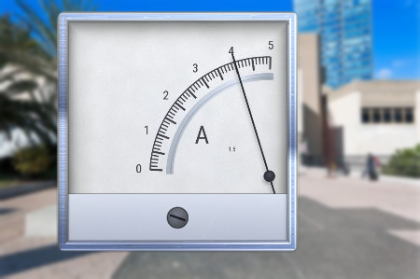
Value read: 4,A
